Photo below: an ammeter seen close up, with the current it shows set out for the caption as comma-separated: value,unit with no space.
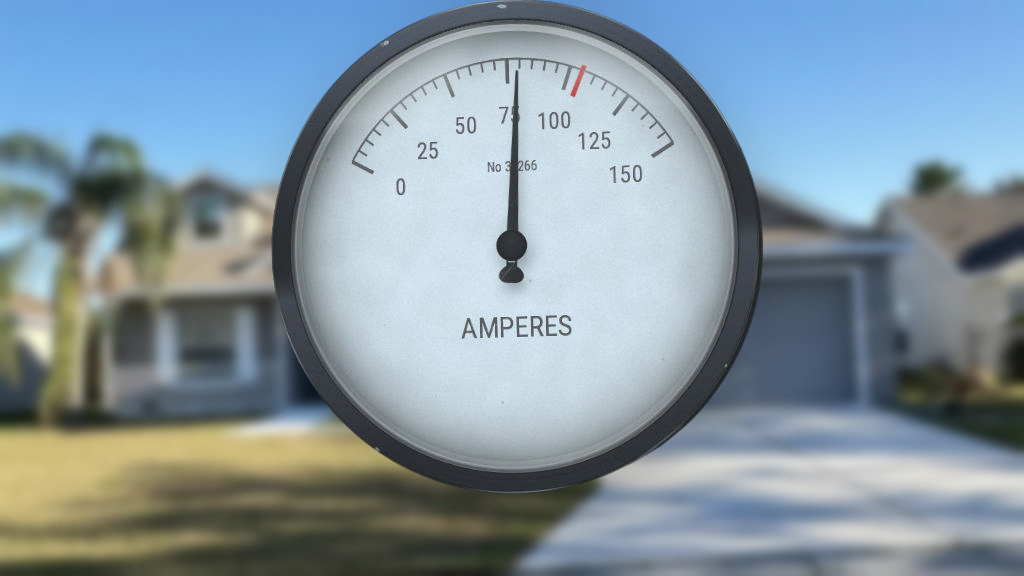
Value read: 80,A
